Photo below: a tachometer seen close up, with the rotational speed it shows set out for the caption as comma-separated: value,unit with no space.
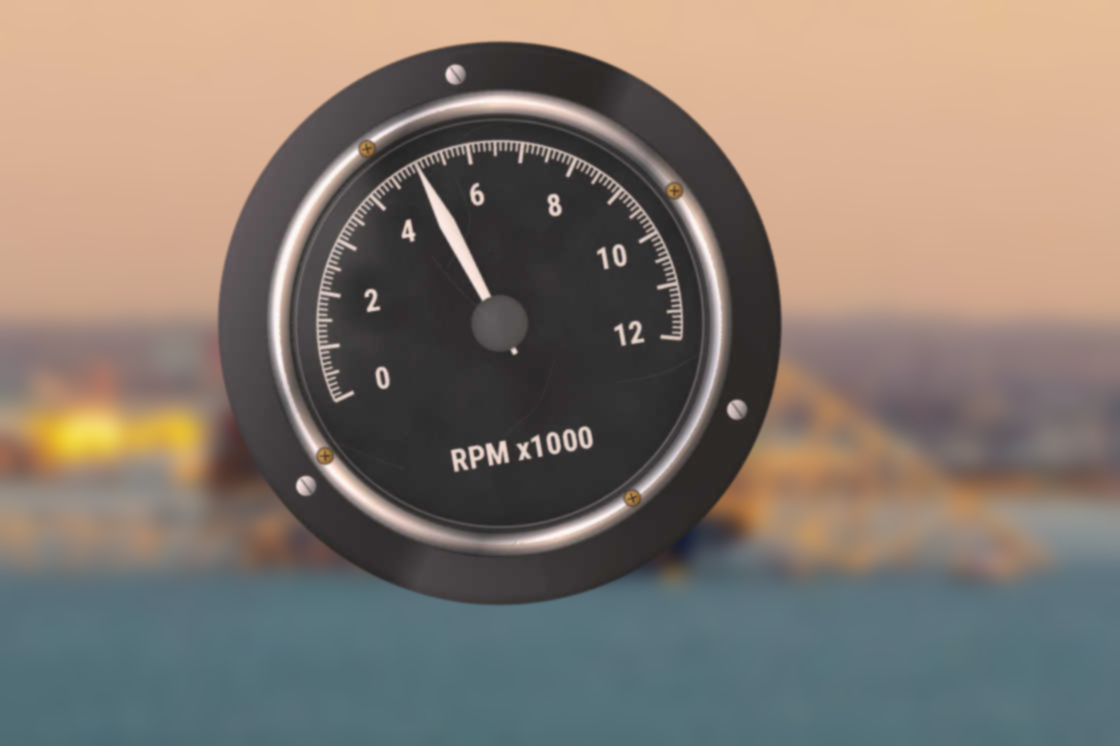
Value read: 5000,rpm
